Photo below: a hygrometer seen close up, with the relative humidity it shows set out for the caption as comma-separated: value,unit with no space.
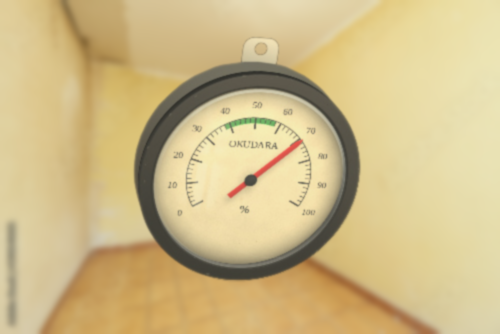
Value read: 70,%
